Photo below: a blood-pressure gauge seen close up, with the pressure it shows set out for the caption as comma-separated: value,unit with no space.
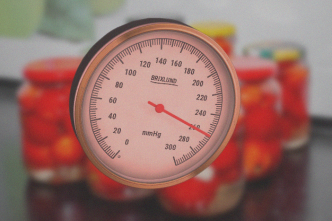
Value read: 260,mmHg
